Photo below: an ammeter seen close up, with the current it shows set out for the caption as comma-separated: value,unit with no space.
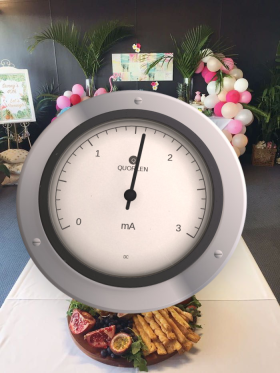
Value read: 1.6,mA
